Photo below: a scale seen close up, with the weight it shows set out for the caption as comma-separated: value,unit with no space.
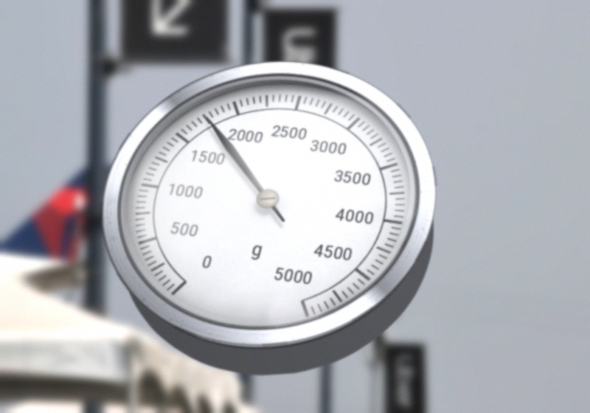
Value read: 1750,g
